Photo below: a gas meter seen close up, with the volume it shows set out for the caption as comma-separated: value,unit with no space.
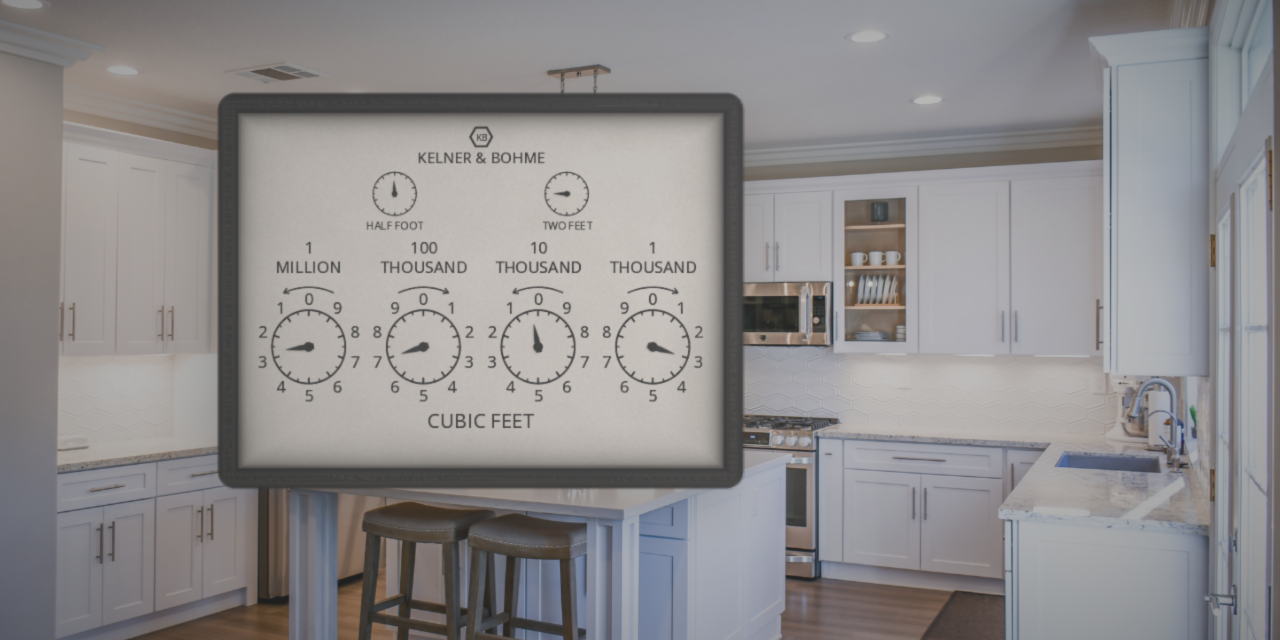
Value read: 270300,ft³
